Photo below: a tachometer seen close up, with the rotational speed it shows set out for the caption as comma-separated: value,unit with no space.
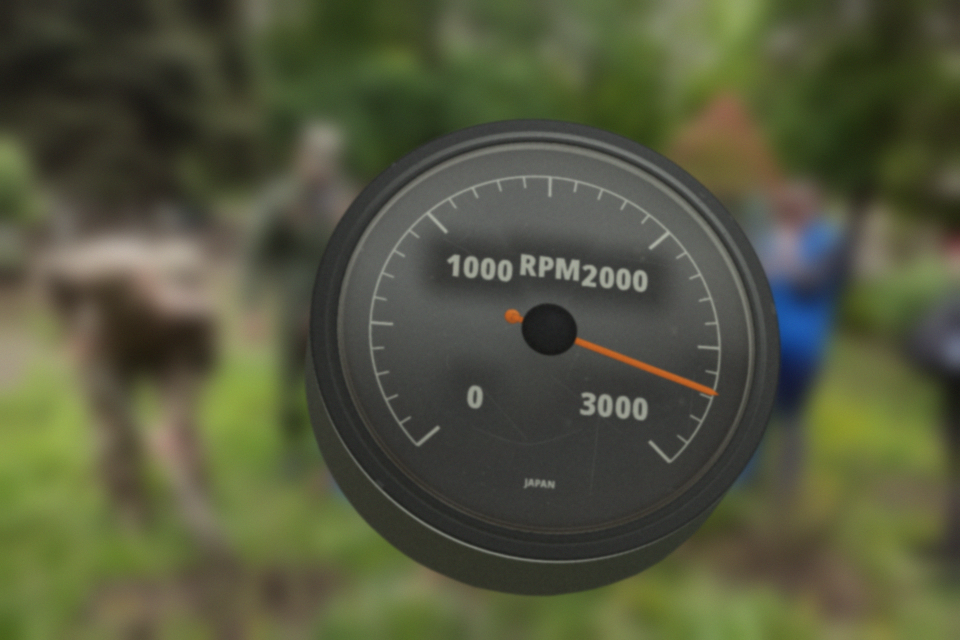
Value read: 2700,rpm
